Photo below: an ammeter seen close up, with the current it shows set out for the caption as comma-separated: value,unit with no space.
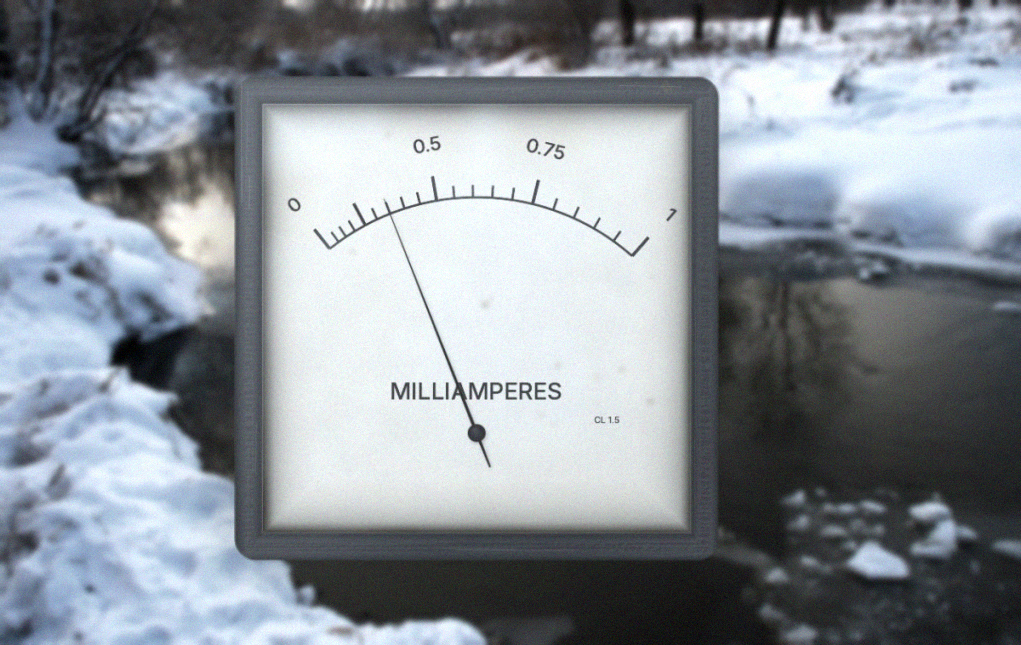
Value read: 0.35,mA
